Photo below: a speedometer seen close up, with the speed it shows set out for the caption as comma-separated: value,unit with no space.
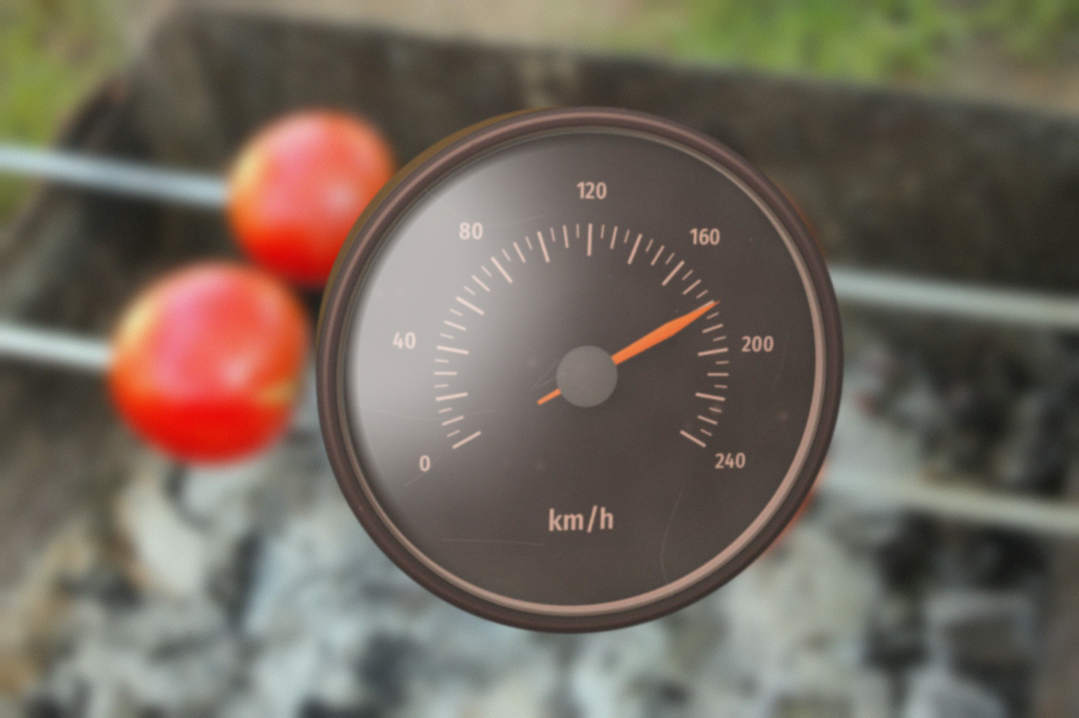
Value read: 180,km/h
